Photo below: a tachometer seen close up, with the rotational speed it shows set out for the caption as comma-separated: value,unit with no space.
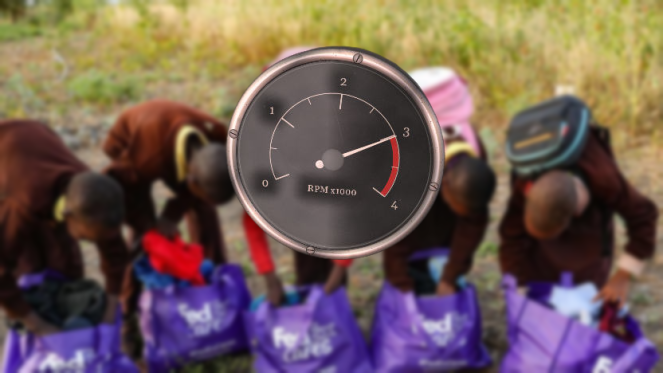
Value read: 3000,rpm
